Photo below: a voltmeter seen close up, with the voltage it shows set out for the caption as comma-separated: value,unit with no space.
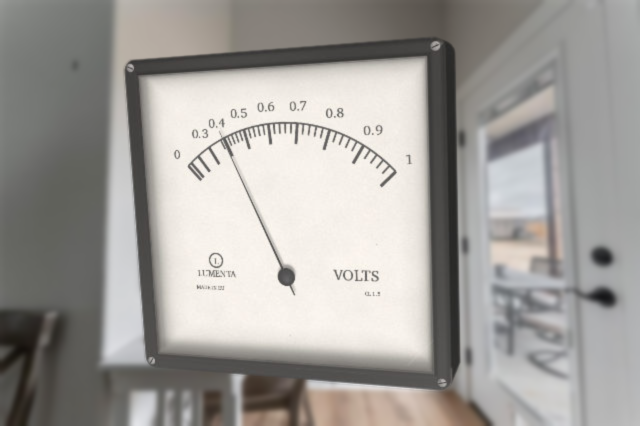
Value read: 0.4,V
